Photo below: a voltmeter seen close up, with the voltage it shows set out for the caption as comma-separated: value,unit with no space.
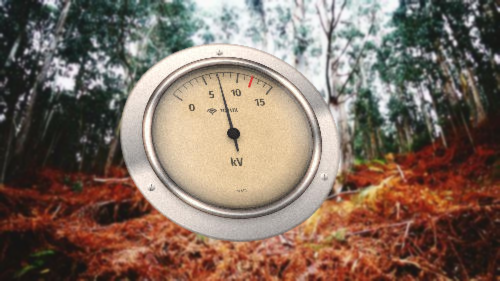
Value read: 7,kV
